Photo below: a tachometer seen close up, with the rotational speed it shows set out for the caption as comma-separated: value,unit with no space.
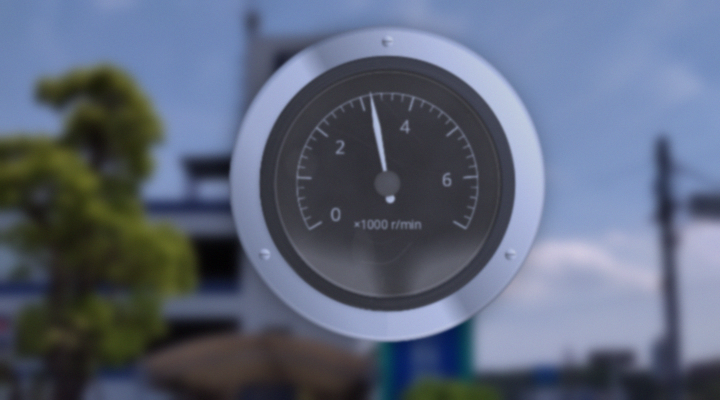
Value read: 3200,rpm
